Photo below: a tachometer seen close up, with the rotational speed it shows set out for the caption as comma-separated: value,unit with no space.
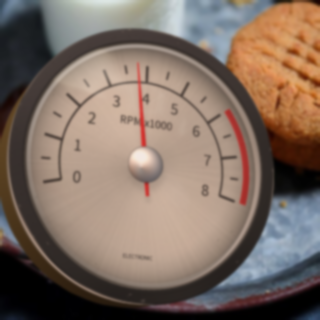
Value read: 3750,rpm
